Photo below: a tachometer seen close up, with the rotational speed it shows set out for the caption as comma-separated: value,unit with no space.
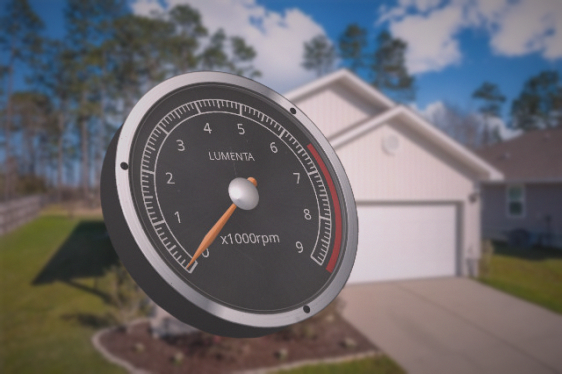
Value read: 100,rpm
